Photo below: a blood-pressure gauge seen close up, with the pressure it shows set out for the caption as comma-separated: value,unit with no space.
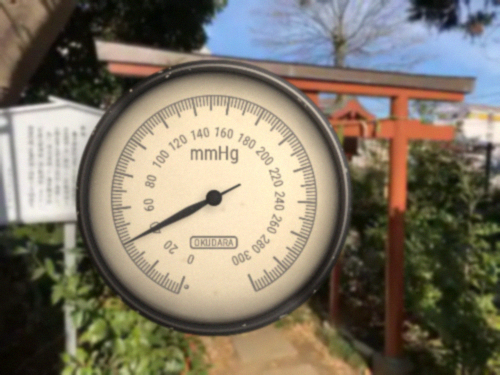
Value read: 40,mmHg
